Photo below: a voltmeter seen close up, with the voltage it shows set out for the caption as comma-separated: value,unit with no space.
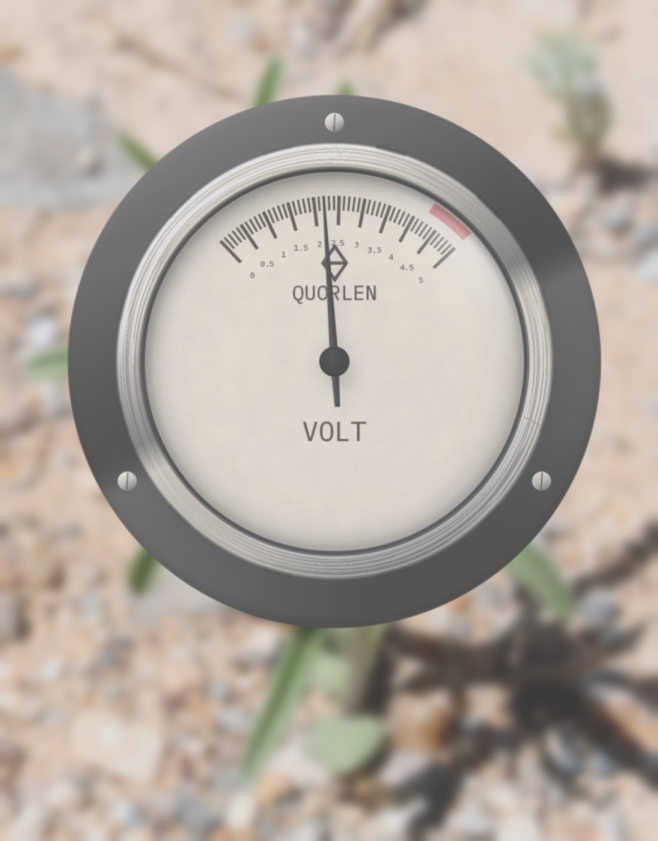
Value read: 2.2,V
